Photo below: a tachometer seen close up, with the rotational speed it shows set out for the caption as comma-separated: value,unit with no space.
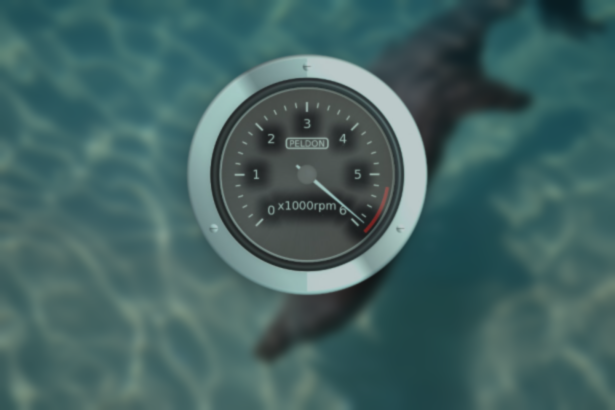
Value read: 5900,rpm
